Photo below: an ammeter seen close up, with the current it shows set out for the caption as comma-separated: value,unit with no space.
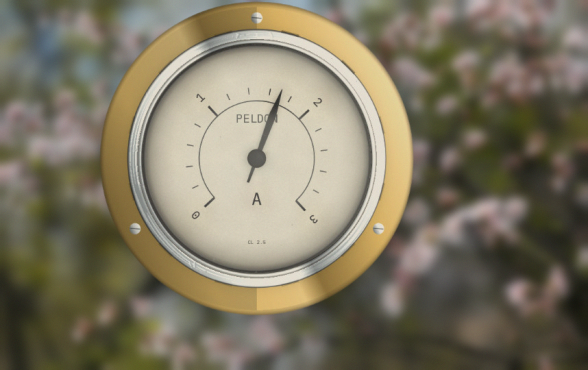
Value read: 1.7,A
